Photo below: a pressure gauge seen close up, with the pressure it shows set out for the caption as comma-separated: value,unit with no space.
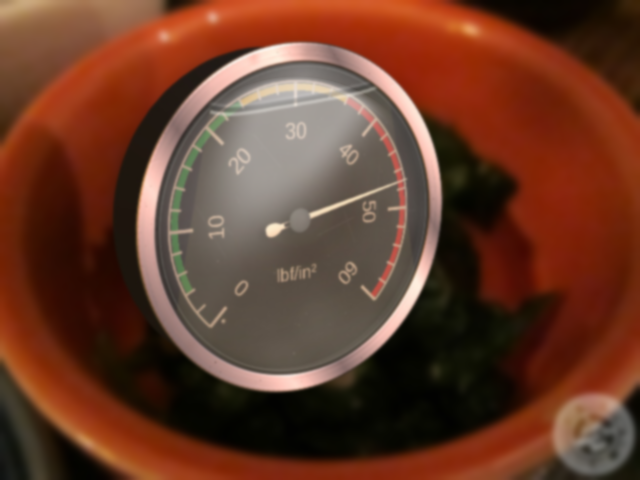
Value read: 47,psi
